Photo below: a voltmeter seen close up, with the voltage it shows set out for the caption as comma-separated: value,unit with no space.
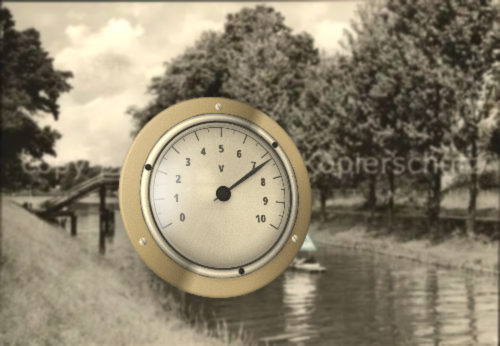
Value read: 7.25,V
